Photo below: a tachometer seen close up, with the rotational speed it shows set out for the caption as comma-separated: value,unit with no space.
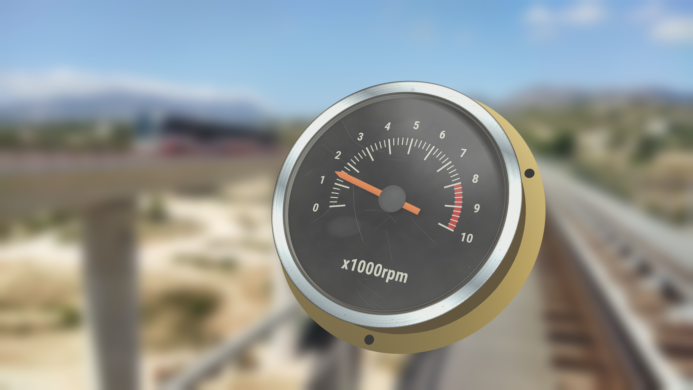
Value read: 1400,rpm
